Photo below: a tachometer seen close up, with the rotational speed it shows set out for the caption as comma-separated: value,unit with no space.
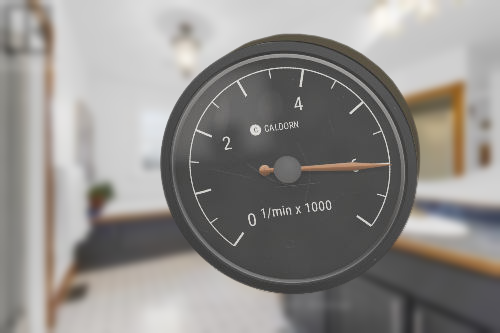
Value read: 6000,rpm
